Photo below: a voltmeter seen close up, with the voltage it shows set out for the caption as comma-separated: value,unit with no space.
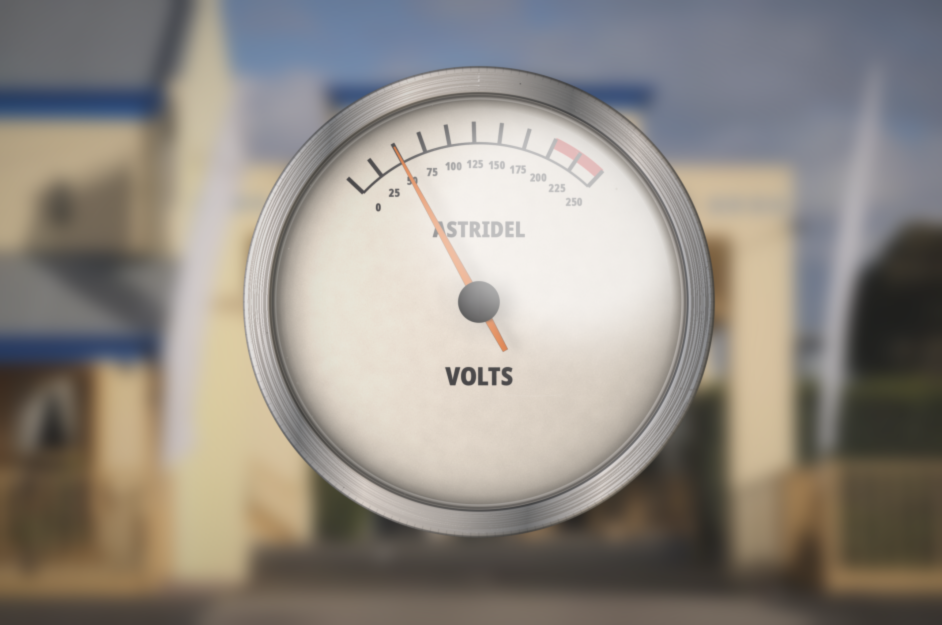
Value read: 50,V
